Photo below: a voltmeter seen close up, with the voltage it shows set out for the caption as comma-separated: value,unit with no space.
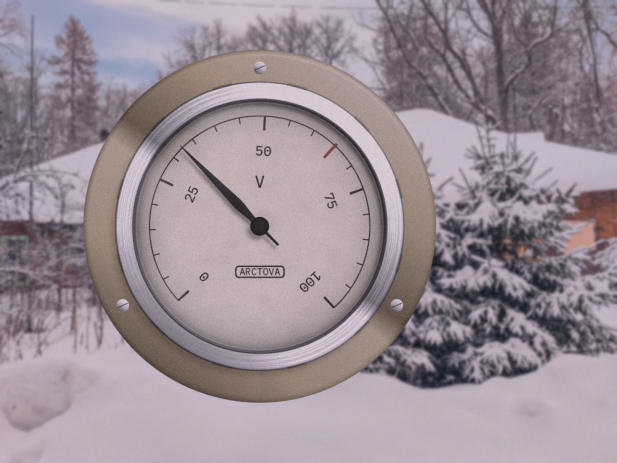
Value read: 32.5,V
